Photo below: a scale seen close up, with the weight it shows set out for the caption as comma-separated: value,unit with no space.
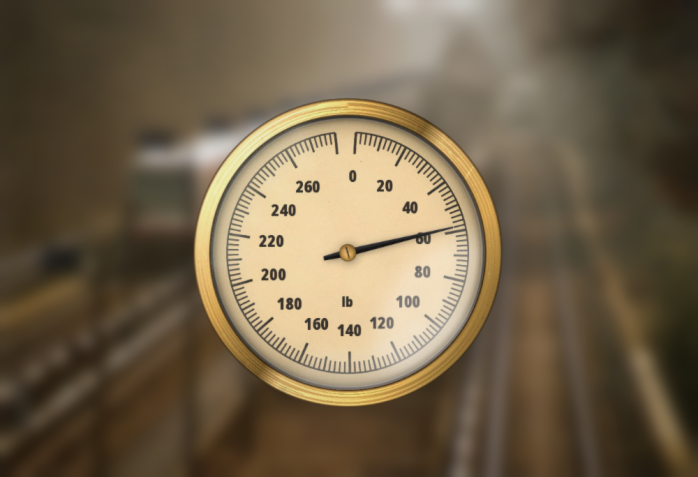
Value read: 58,lb
